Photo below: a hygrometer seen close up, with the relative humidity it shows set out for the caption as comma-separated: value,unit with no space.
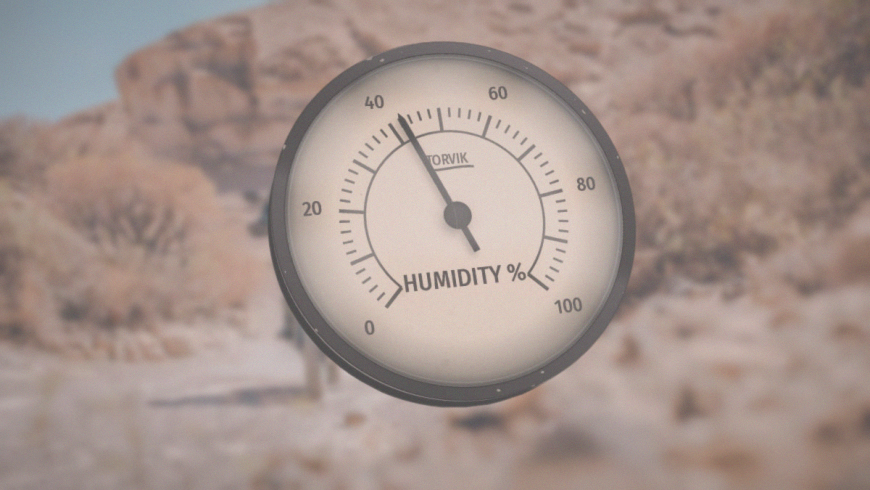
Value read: 42,%
